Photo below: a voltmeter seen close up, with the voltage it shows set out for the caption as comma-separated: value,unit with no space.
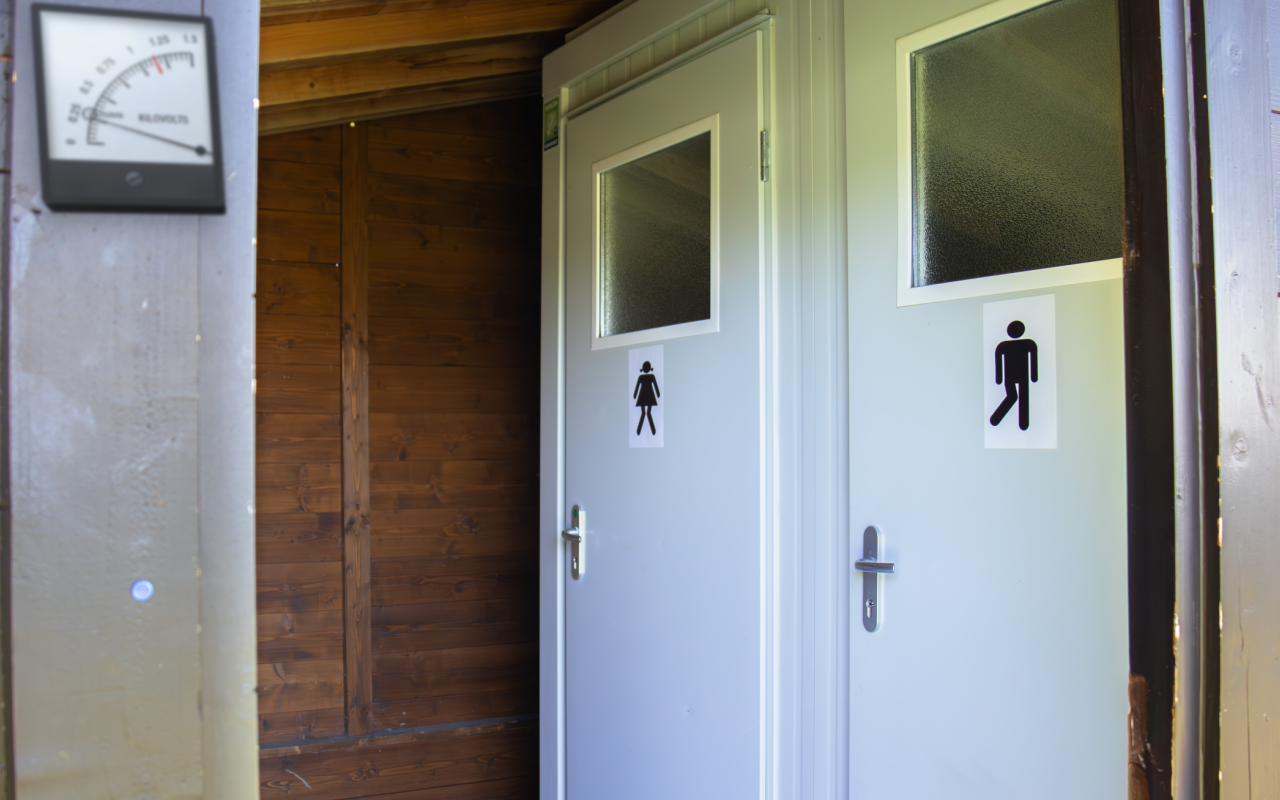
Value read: 0.25,kV
